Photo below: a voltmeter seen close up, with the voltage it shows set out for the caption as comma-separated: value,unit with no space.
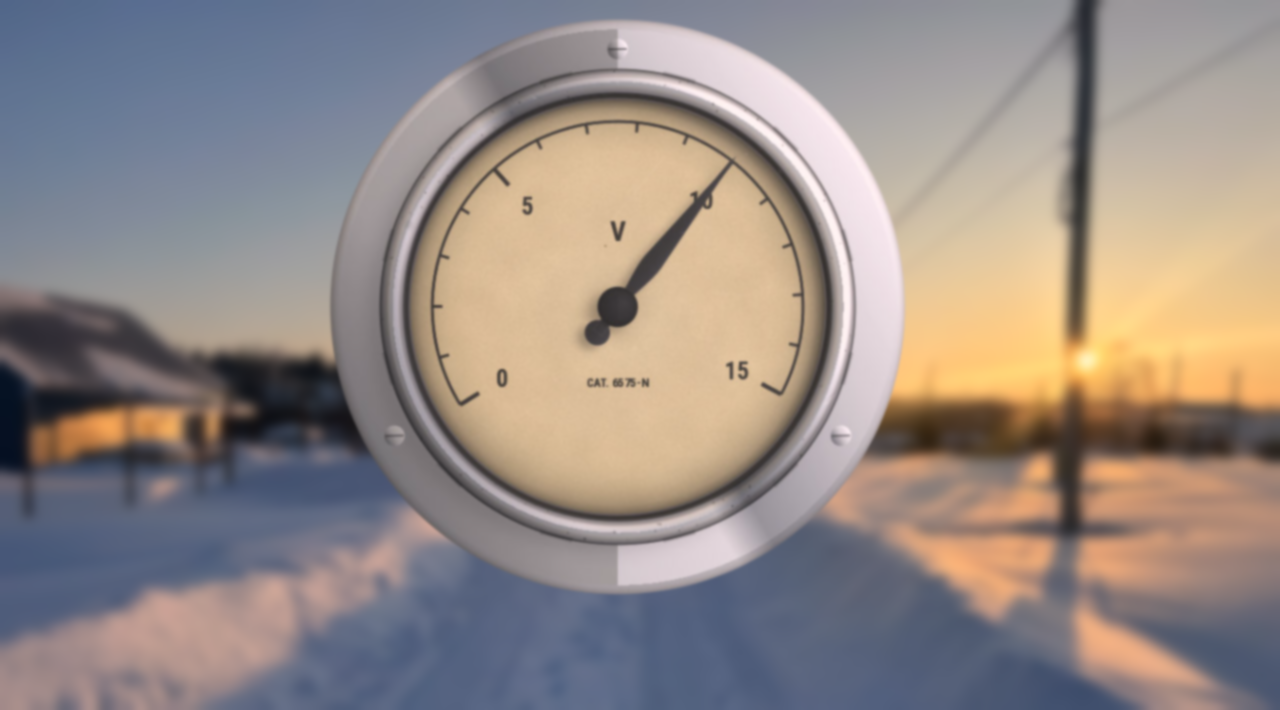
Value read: 10,V
